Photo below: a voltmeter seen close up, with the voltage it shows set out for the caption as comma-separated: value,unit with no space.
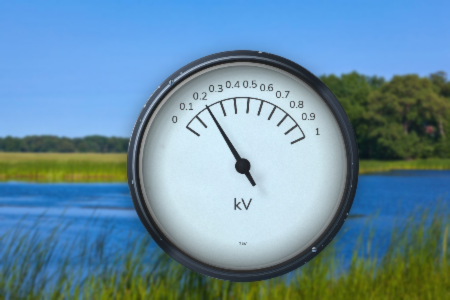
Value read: 0.2,kV
